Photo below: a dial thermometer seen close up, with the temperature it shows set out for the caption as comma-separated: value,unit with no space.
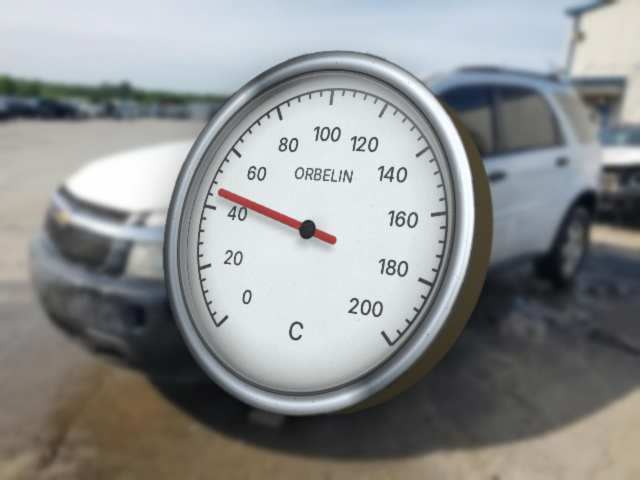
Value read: 46,°C
